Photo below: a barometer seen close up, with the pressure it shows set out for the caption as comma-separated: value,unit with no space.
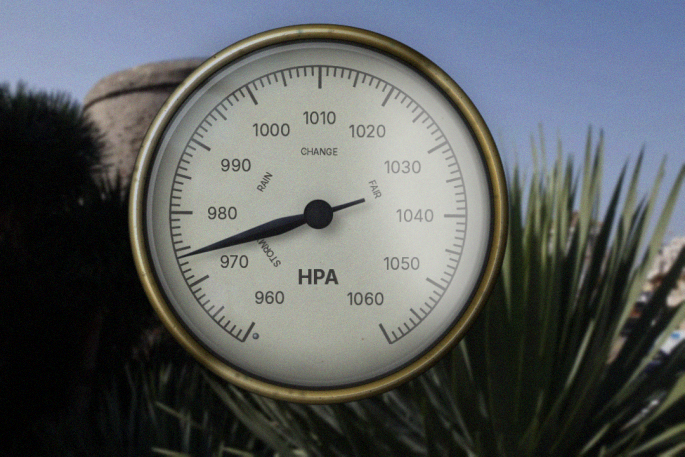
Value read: 974,hPa
